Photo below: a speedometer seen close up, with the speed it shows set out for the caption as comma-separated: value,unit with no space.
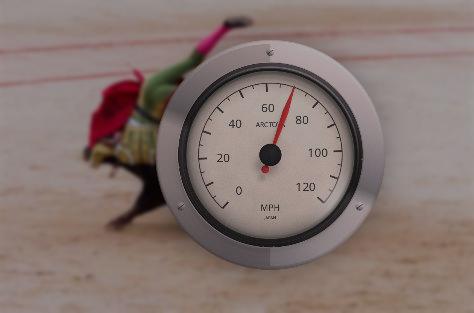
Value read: 70,mph
